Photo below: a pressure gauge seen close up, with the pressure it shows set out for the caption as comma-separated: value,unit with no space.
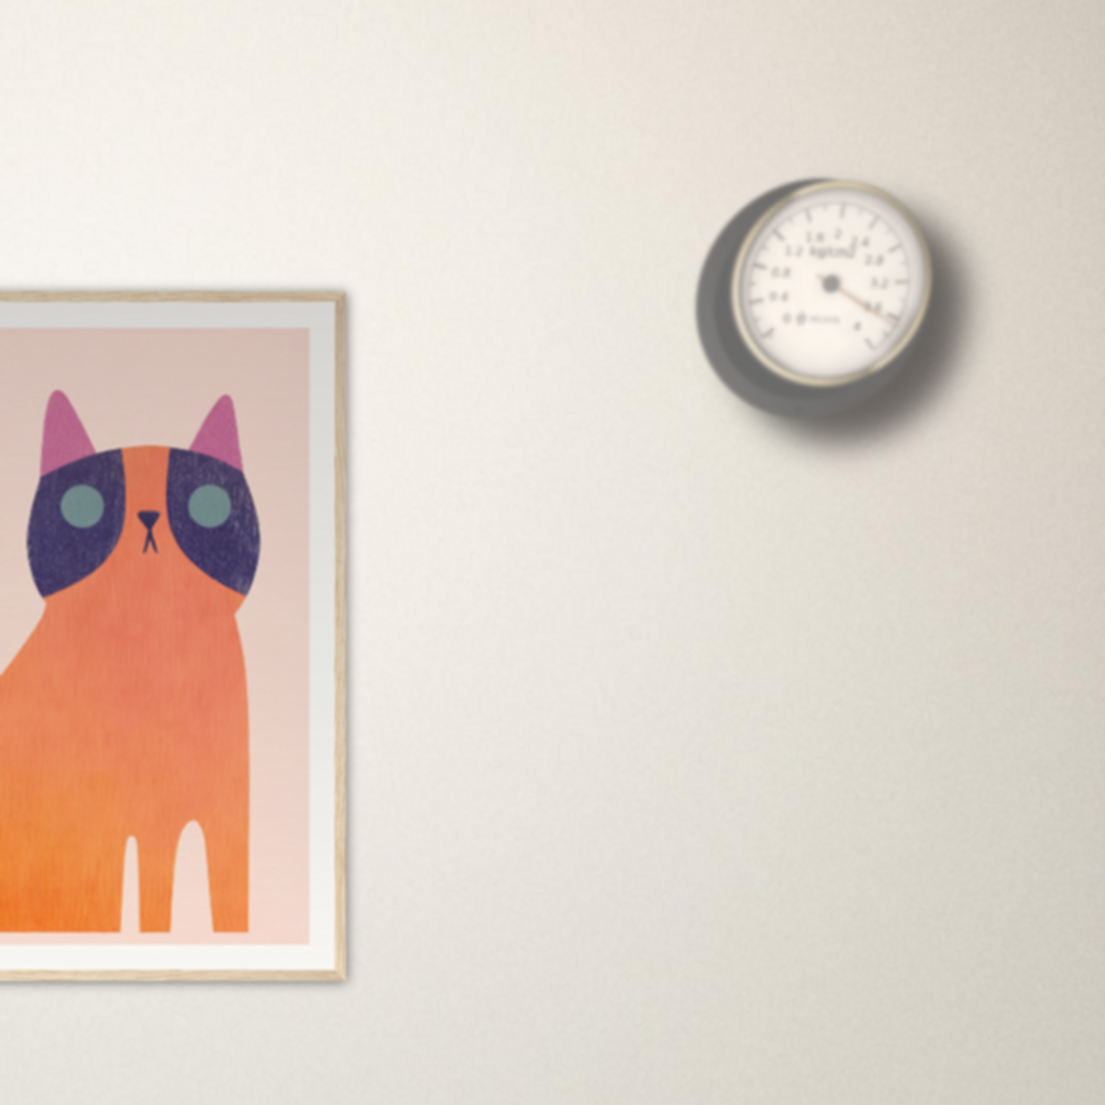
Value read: 3.7,kg/cm²
